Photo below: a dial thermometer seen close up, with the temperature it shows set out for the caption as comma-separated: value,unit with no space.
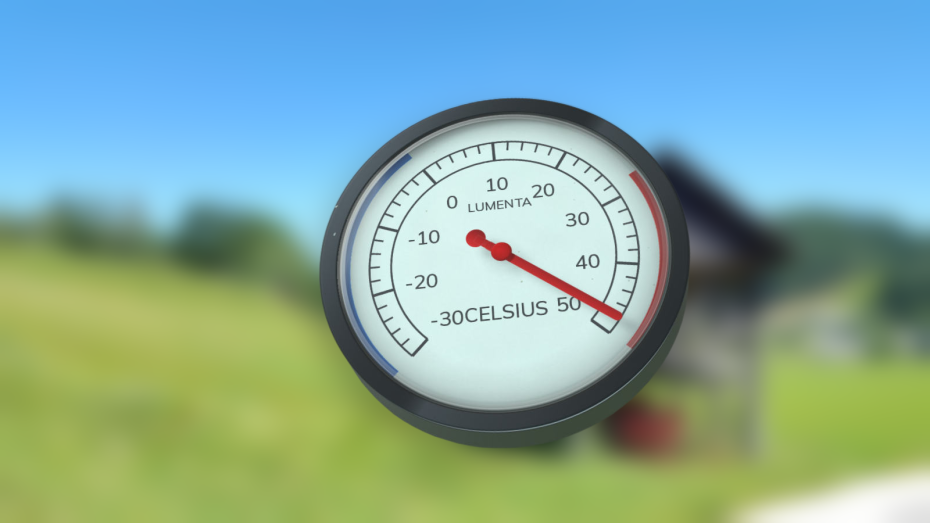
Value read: 48,°C
